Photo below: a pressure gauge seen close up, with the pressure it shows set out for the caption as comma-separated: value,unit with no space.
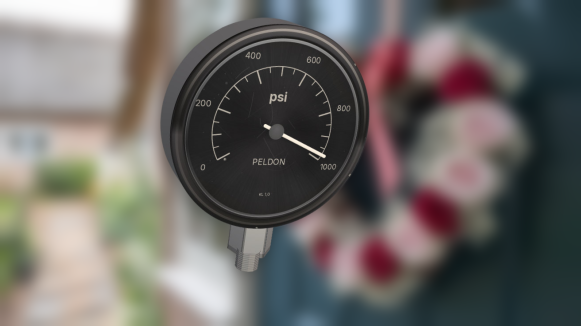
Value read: 975,psi
